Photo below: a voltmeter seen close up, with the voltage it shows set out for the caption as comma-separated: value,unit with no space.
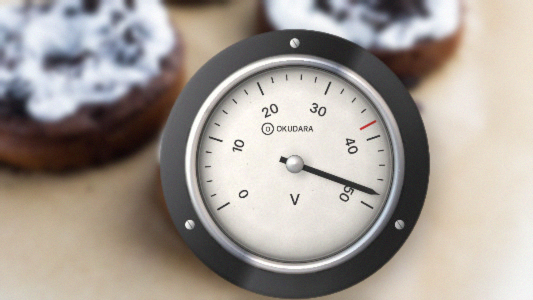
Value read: 48,V
